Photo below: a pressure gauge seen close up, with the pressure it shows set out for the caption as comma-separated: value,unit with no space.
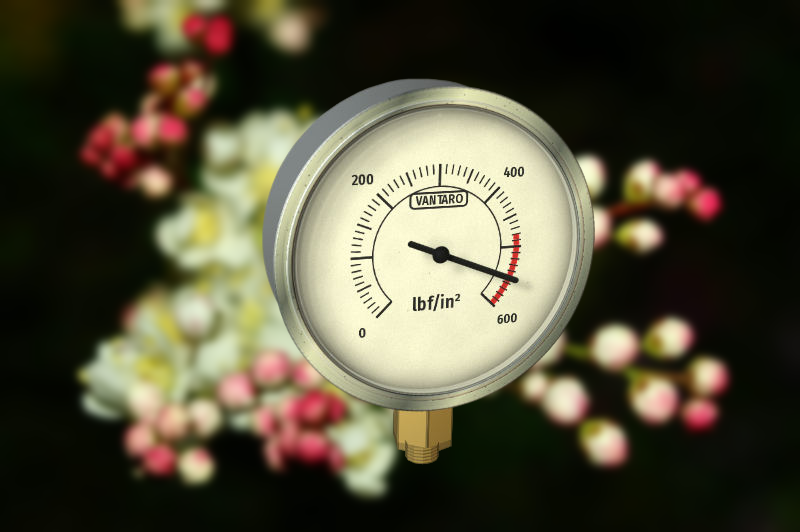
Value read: 550,psi
